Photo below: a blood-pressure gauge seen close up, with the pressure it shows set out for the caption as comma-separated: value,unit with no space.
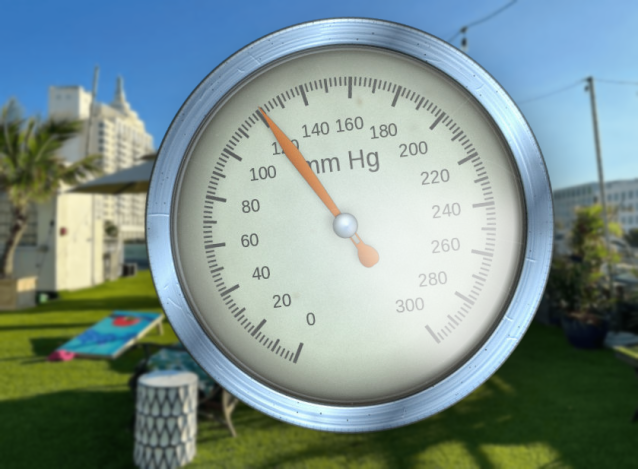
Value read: 122,mmHg
